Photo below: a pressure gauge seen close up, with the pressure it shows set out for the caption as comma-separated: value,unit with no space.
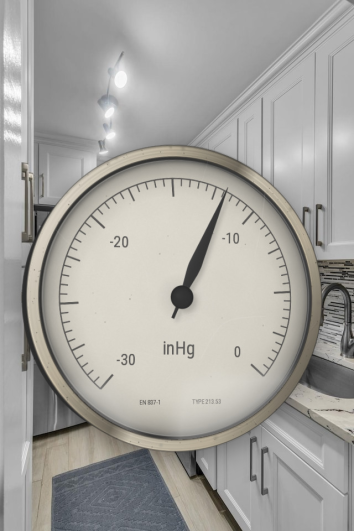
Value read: -12,inHg
